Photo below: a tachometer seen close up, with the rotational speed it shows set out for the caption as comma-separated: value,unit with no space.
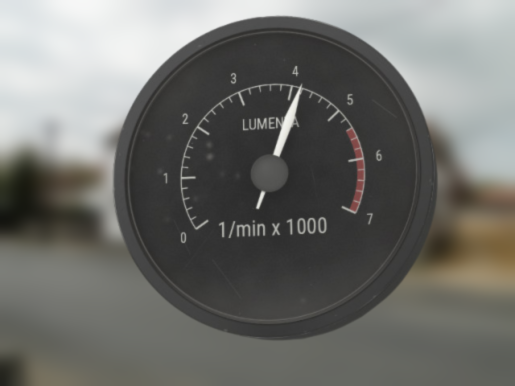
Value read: 4200,rpm
